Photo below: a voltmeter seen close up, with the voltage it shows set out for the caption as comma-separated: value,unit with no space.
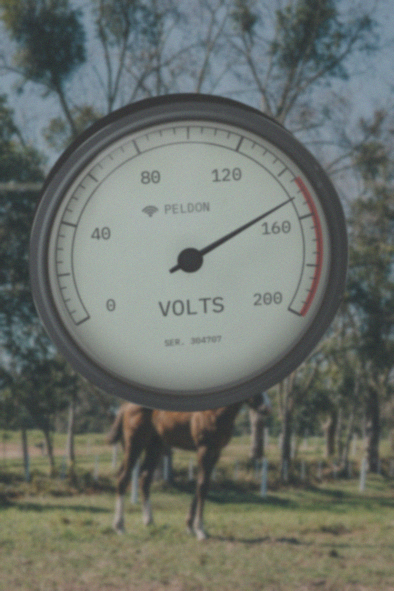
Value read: 150,V
